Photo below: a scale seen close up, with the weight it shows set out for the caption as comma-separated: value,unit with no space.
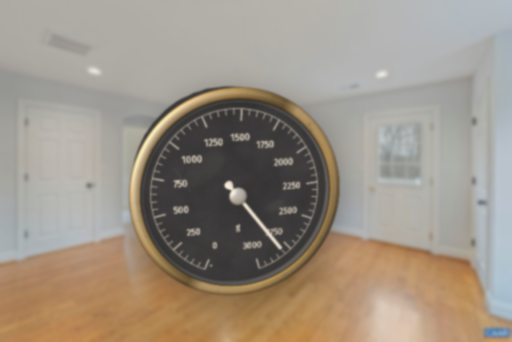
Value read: 2800,g
